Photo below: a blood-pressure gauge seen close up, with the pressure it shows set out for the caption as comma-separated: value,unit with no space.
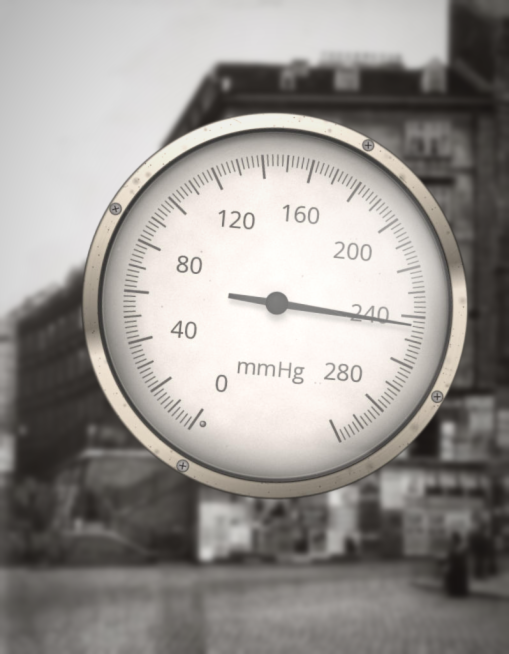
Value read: 244,mmHg
